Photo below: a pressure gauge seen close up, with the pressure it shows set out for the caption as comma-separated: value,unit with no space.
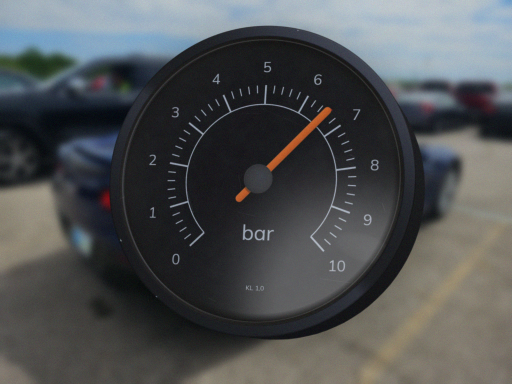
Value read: 6.6,bar
